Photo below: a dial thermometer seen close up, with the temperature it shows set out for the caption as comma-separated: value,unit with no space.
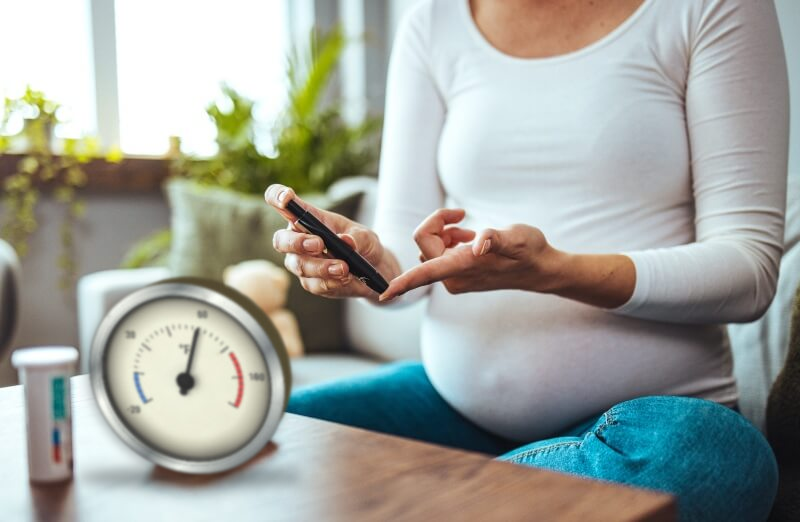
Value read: 60,°F
